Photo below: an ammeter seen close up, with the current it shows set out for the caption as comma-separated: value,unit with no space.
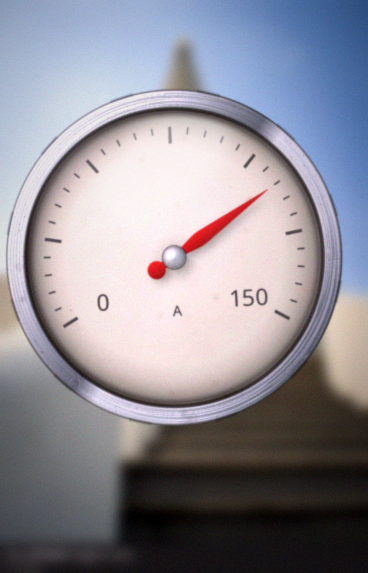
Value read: 110,A
